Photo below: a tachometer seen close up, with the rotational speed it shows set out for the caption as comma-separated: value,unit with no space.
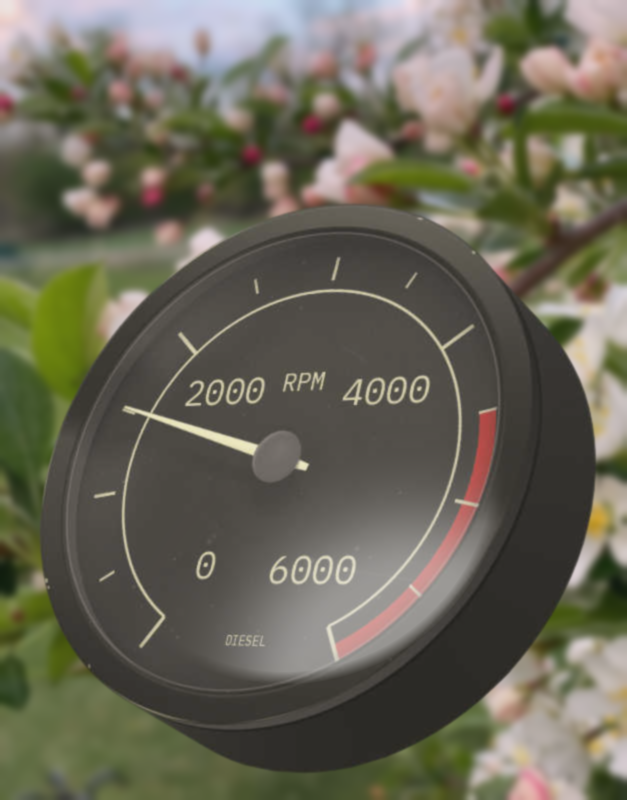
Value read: 1500,rpm
